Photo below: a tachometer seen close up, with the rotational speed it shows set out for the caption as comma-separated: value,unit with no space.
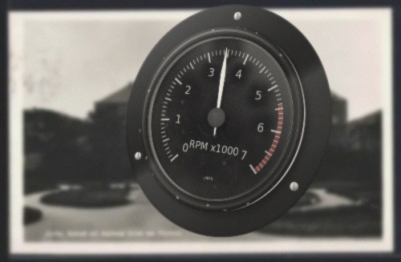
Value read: 3500,rpm
